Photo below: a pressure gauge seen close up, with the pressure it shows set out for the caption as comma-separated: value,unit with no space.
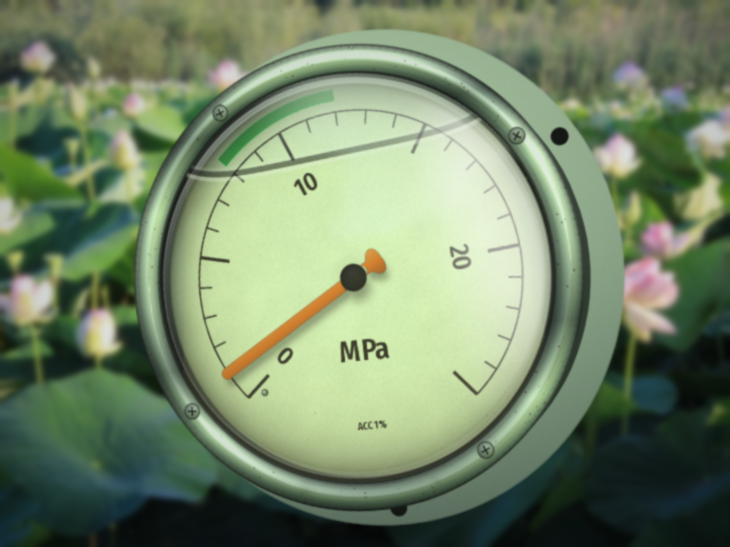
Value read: 1,MPa
